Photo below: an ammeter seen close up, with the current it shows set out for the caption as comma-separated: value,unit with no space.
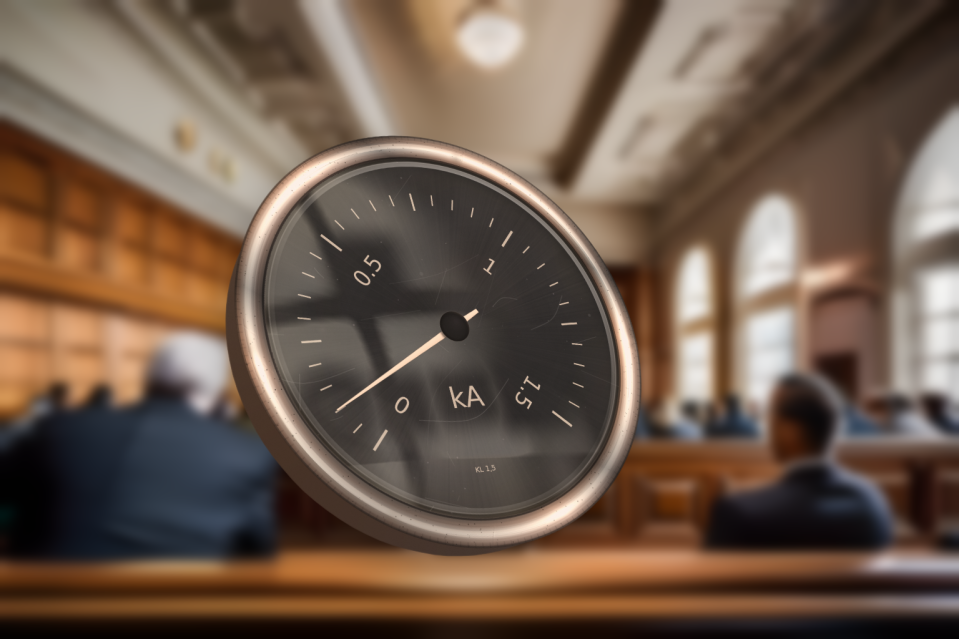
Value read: 0.1,kA
